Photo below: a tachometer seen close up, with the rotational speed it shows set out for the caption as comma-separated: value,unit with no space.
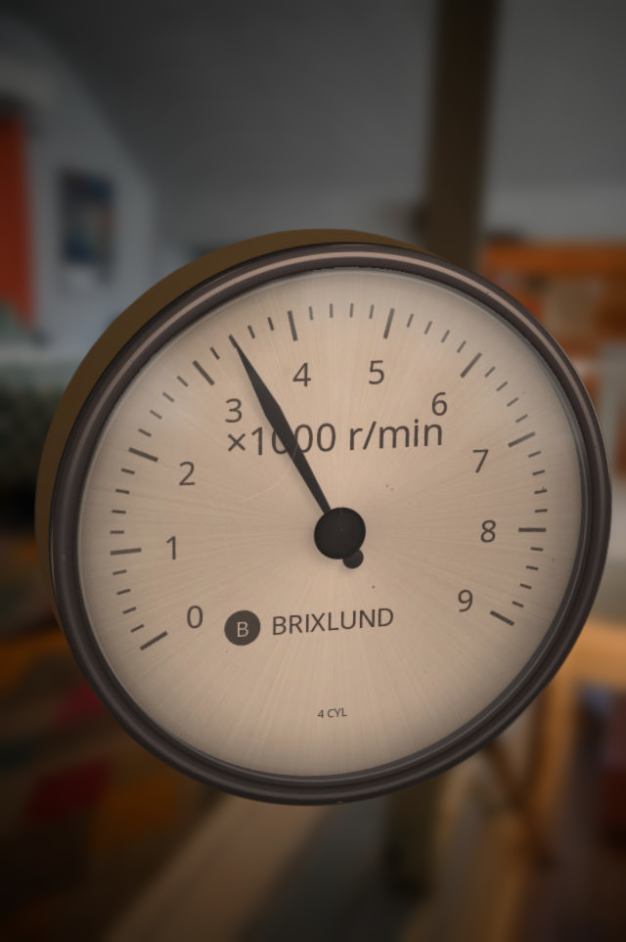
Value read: 3400,rpm
